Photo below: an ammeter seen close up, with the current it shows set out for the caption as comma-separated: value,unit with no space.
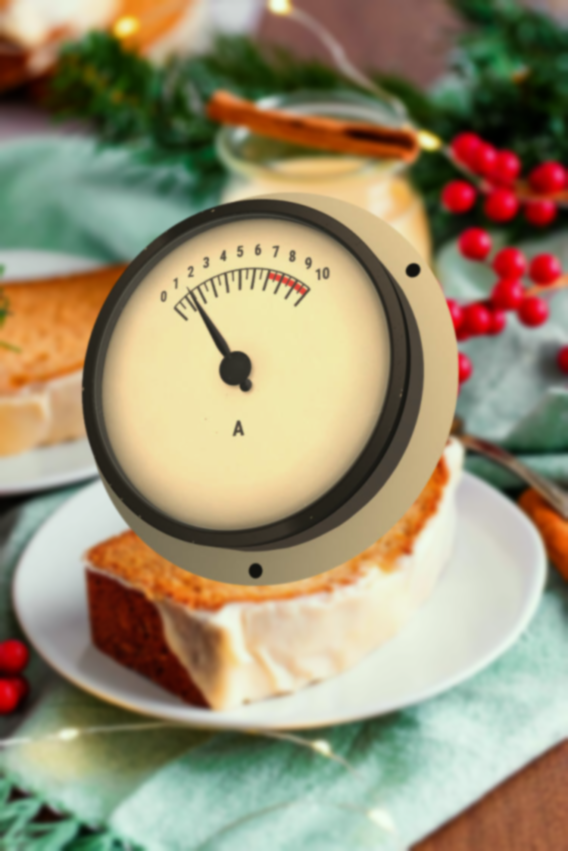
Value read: 1.5,A
